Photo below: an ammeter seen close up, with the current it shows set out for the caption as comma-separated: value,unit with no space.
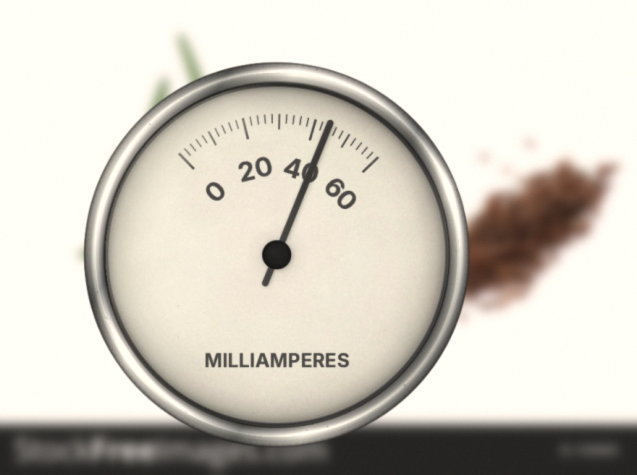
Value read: 44,mA
